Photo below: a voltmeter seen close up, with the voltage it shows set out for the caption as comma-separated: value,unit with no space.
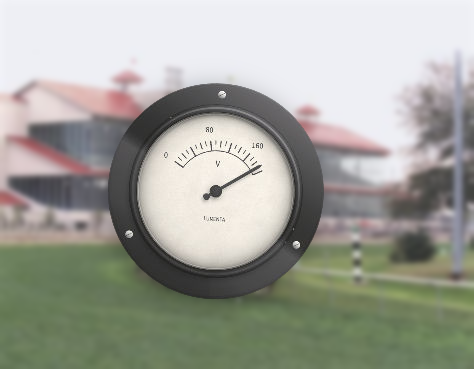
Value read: 190,V
